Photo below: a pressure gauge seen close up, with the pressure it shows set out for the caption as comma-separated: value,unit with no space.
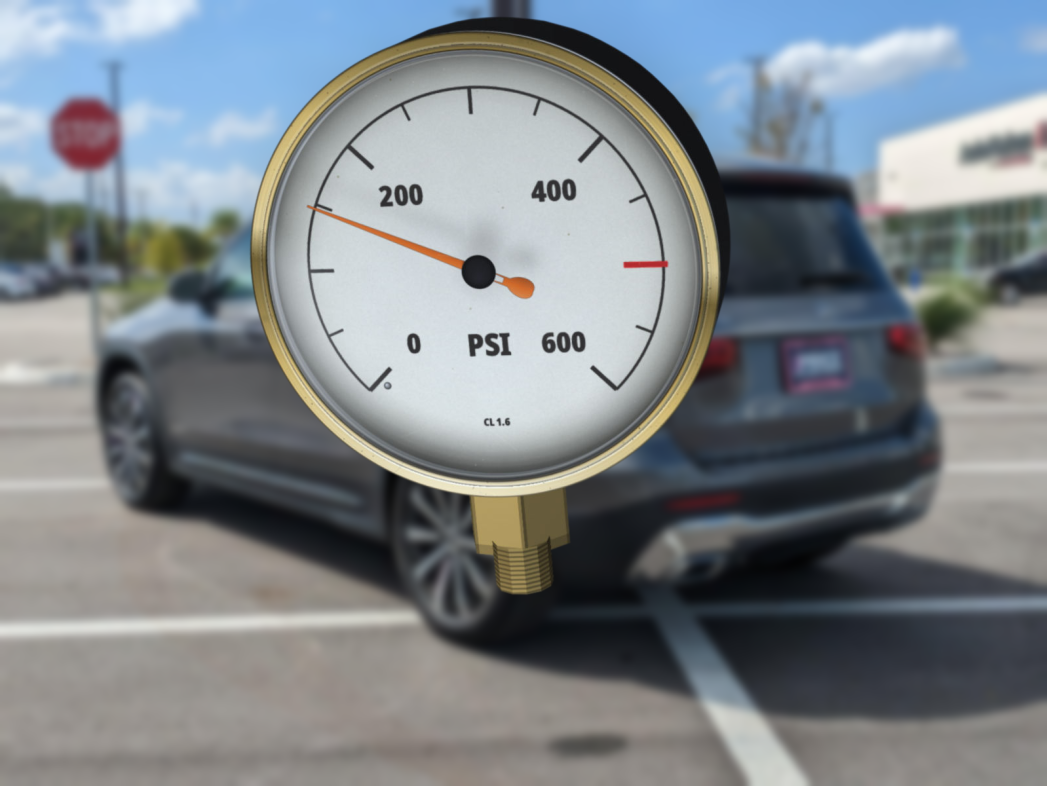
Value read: 150,psi
